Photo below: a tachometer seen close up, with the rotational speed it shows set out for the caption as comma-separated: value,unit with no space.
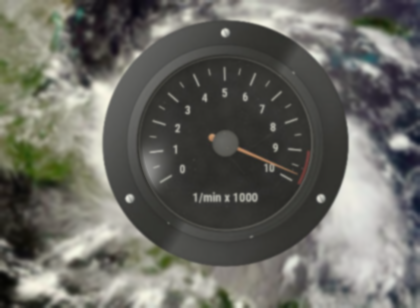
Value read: 9750,rpm
